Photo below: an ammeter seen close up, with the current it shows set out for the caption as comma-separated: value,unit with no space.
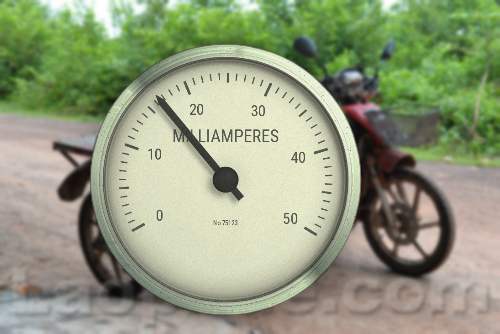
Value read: 16.5,mA
